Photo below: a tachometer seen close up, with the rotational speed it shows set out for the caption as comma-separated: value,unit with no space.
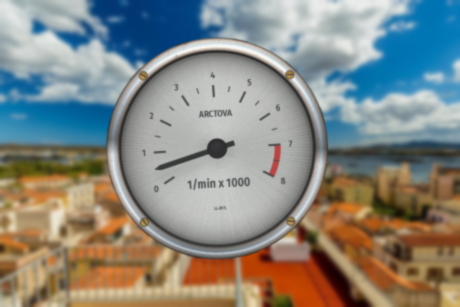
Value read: 500,rpm
